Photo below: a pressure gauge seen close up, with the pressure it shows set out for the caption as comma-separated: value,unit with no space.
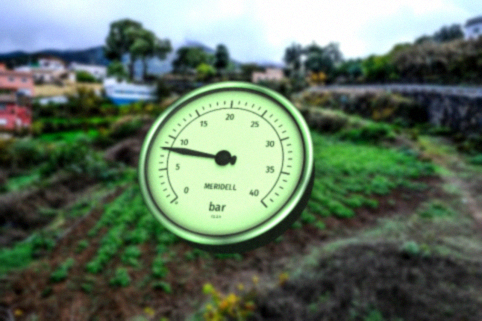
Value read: 8,bar
